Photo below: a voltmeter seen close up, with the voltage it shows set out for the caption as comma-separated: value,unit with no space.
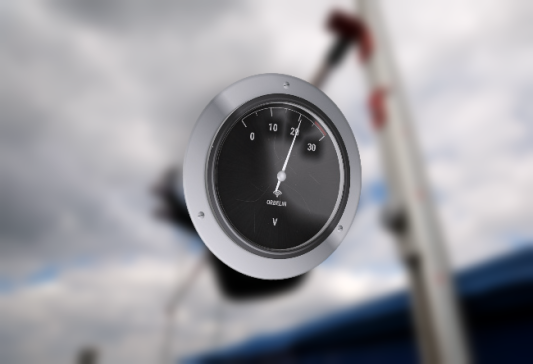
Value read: 20,V
